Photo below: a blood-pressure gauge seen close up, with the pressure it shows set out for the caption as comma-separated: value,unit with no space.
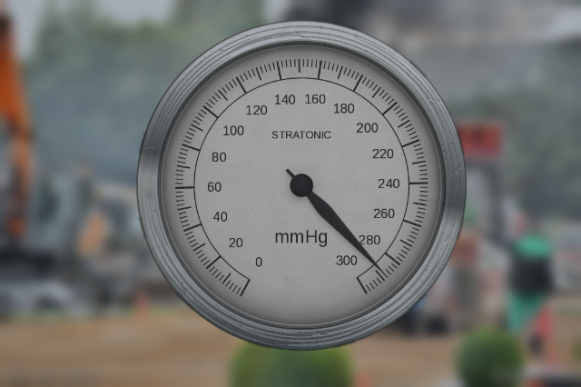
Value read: 288,mmHg
